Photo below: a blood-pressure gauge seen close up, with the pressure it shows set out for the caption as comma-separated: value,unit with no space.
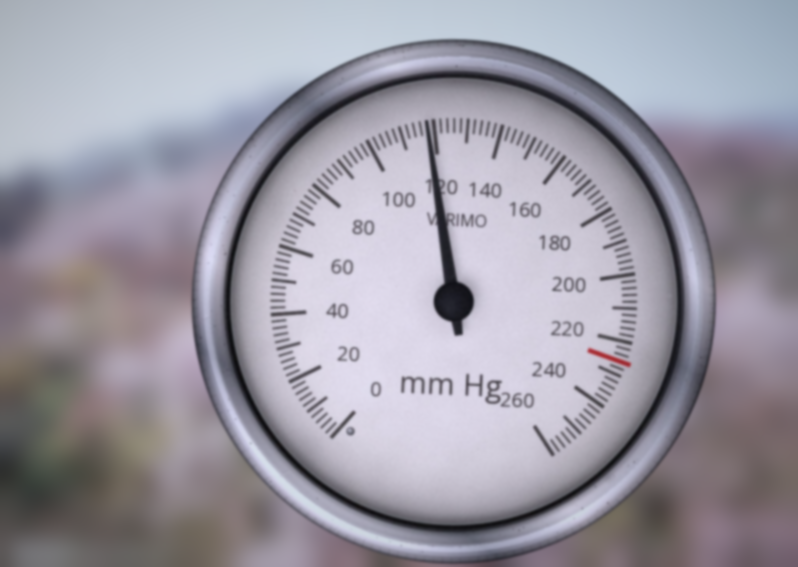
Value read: 118,mmHg
